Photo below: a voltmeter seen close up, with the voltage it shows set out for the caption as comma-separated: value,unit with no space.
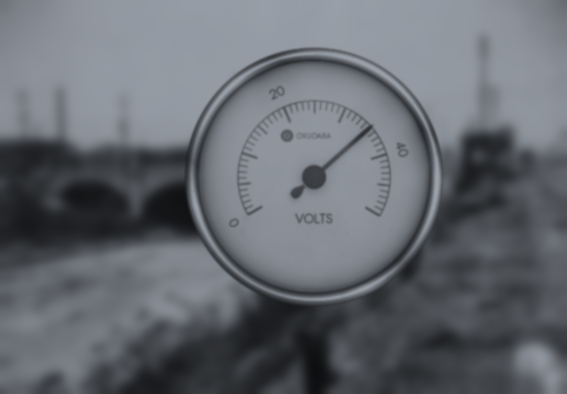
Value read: 35,V
